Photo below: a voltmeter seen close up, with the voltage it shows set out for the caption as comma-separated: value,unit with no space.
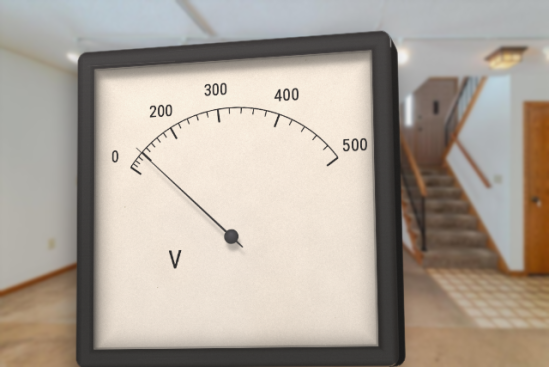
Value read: 100,V
